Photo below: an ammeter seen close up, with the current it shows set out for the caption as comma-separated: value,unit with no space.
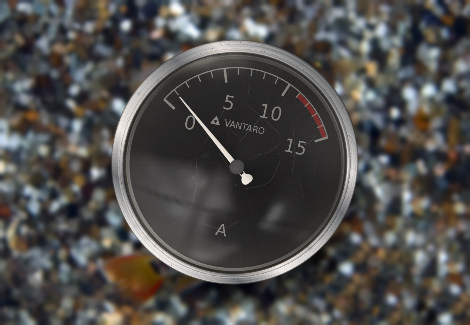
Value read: 1,A
